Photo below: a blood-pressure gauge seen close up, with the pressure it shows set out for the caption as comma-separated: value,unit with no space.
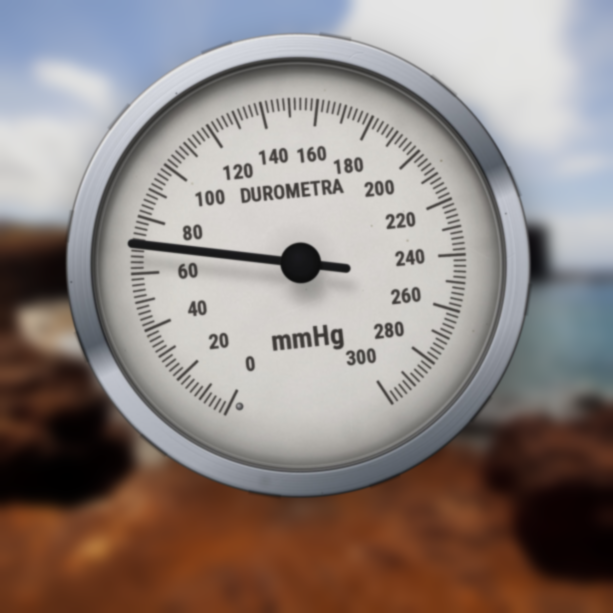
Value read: 70,mmHg
